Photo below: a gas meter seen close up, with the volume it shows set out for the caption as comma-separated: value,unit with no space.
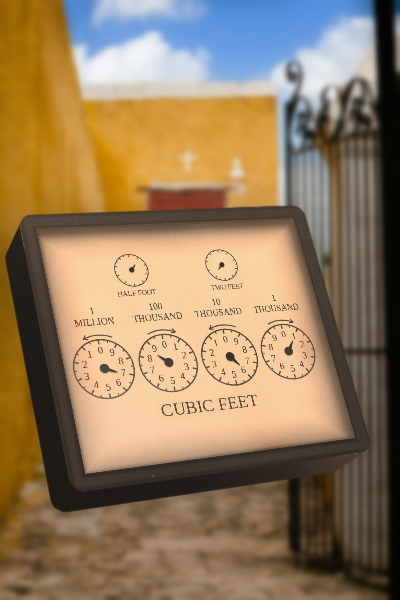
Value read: 686100,ft³
